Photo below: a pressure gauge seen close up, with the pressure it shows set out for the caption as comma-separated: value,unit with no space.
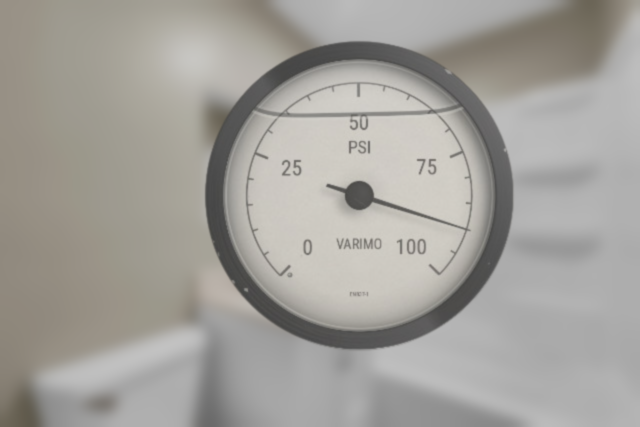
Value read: 90,psi
